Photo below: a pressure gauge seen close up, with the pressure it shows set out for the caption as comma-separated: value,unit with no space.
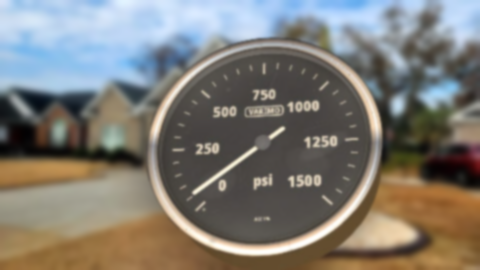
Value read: 50,psi
